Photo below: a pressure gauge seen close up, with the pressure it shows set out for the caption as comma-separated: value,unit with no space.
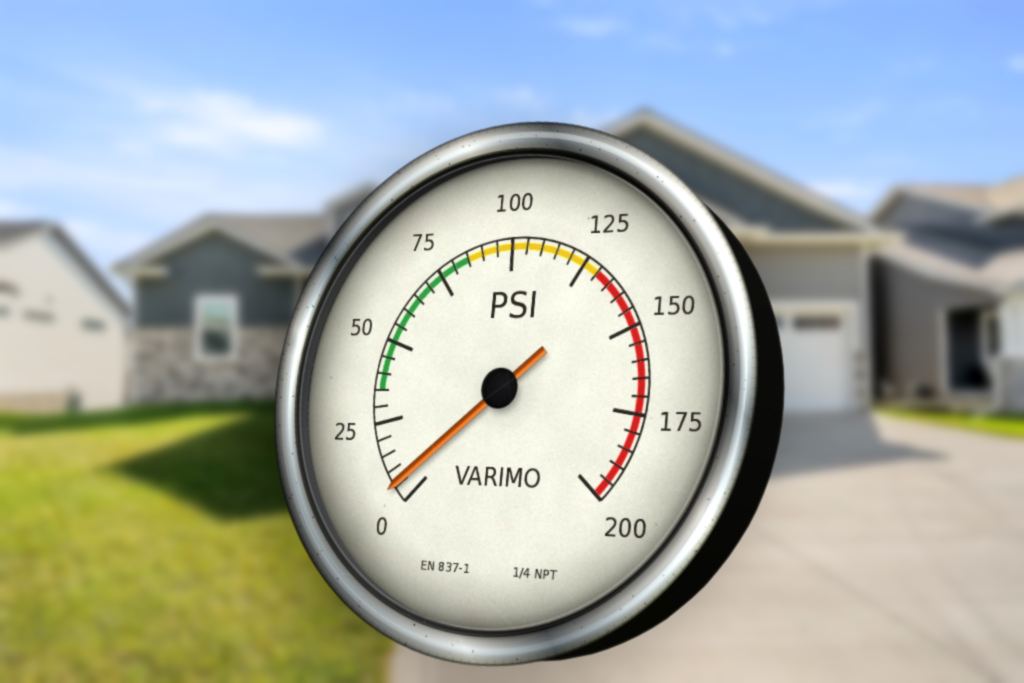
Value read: 5,psi
